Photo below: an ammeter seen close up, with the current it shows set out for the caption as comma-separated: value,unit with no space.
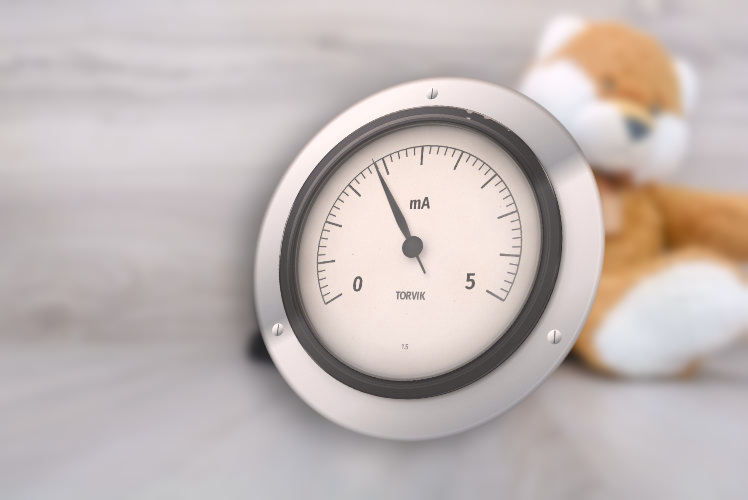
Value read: 1.9,mA
